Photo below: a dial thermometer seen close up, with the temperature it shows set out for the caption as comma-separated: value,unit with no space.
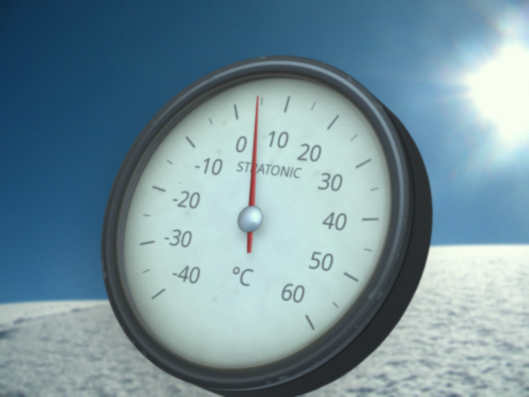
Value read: 5,°C
